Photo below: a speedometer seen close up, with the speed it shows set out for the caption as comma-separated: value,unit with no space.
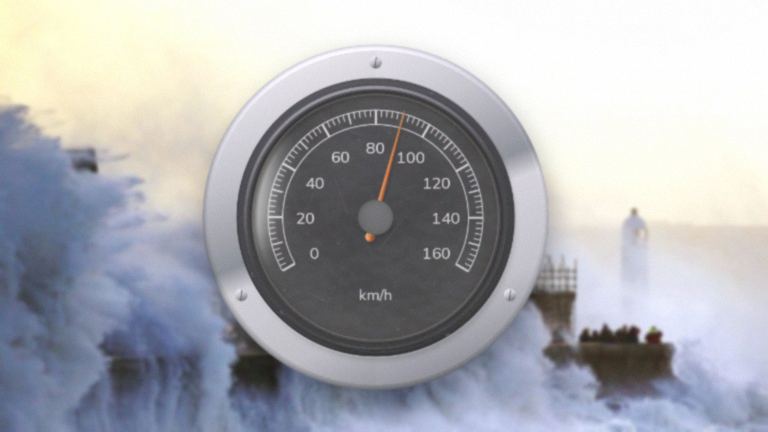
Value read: 90,km/h
